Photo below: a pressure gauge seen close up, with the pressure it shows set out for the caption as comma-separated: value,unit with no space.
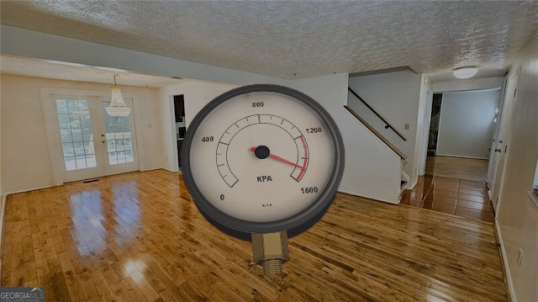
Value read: 1500,kPa
